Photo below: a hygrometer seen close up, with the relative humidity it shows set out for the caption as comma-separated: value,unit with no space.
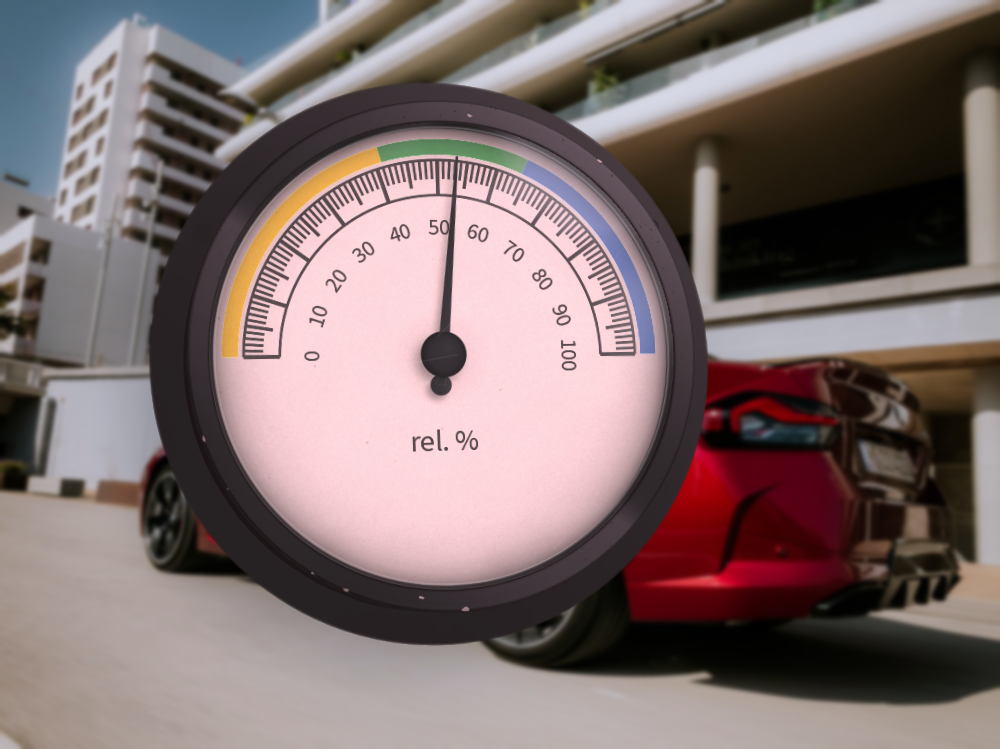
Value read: 53,%
